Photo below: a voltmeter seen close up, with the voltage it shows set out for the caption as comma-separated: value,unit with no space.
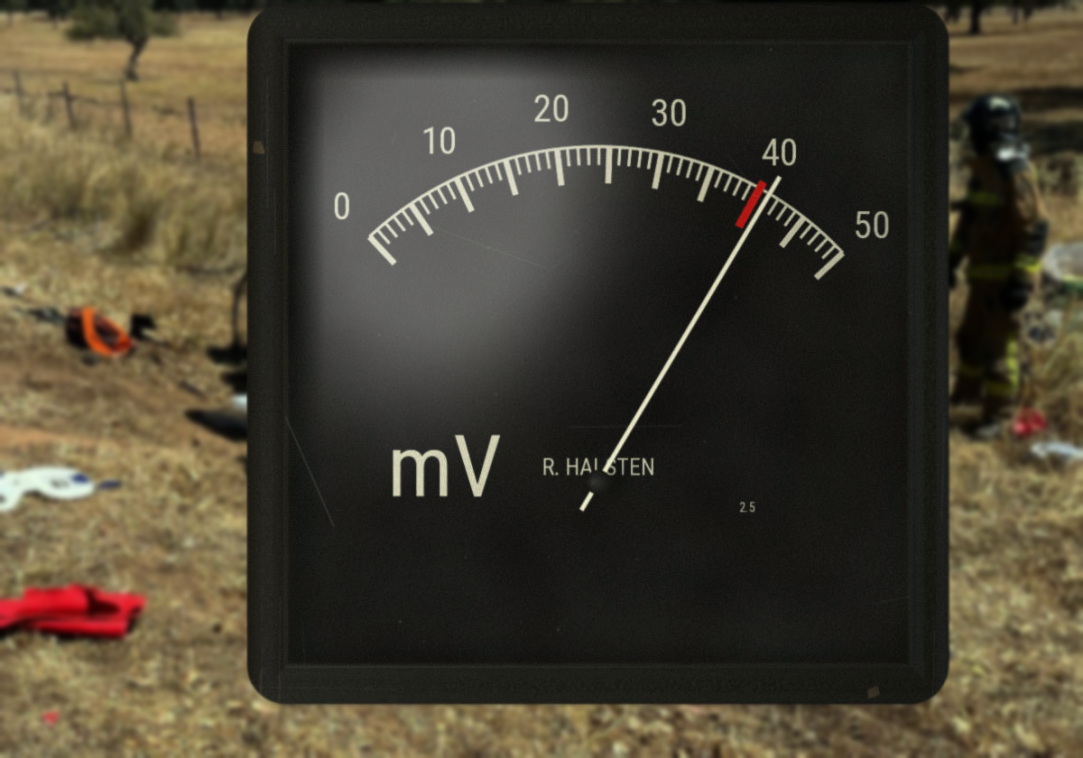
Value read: 41,mV
